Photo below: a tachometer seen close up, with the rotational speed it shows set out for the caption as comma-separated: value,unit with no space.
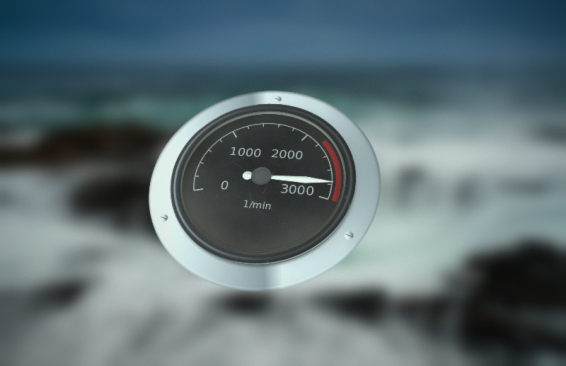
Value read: 2800,rpm
